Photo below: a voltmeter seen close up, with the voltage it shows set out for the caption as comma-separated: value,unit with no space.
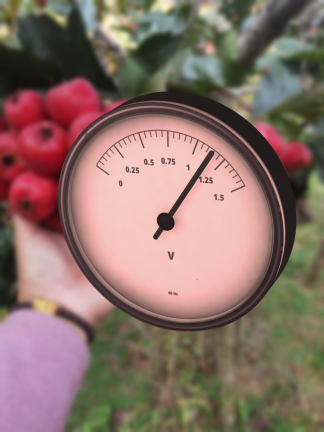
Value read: 1.15,V
